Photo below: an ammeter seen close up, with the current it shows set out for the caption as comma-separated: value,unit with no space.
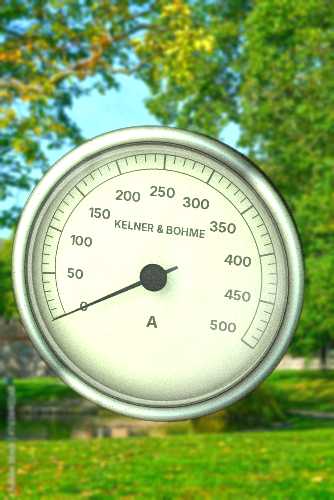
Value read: 0,A
